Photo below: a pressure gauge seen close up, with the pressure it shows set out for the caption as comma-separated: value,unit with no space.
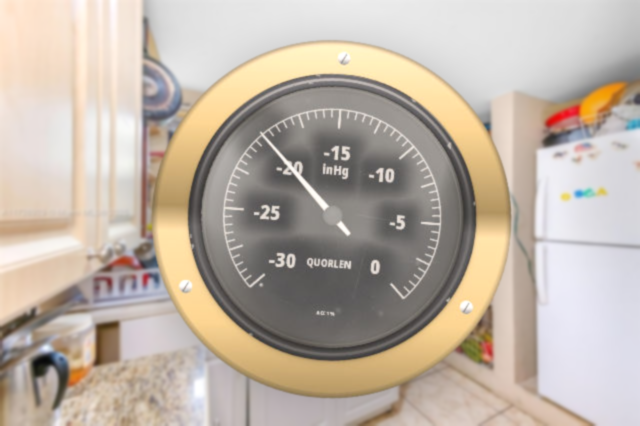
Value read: -20,inHg
